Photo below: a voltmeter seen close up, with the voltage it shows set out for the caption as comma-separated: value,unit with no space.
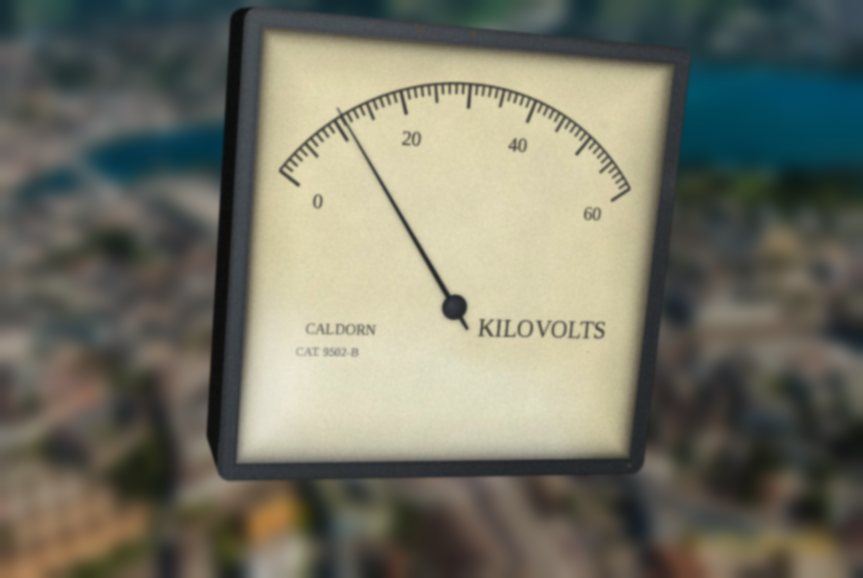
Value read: 11,kV
